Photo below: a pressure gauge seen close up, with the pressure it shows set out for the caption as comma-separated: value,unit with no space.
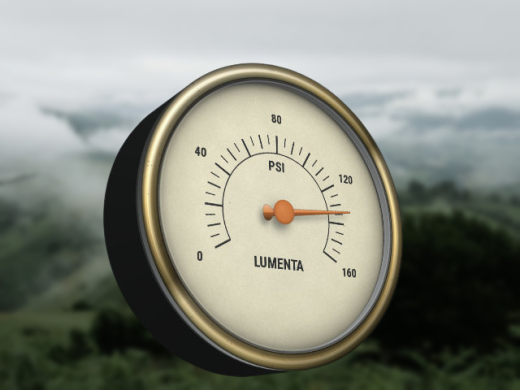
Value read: 135,psi
